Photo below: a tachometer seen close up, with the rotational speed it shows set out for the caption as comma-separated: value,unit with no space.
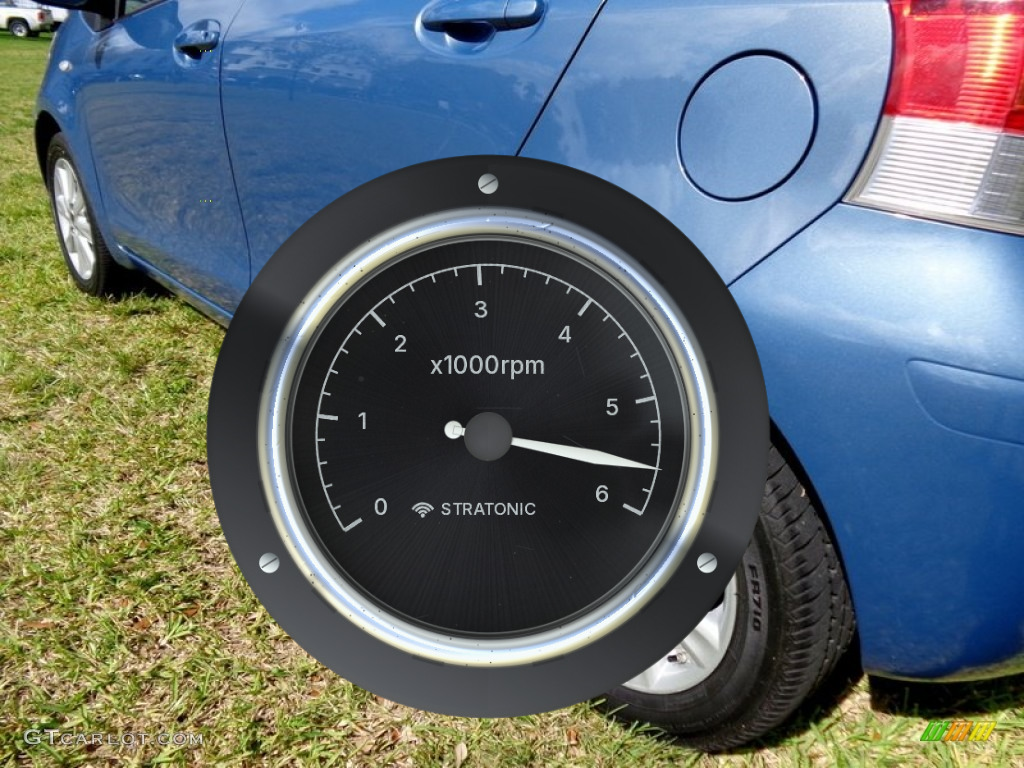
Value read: 5600,rpm
